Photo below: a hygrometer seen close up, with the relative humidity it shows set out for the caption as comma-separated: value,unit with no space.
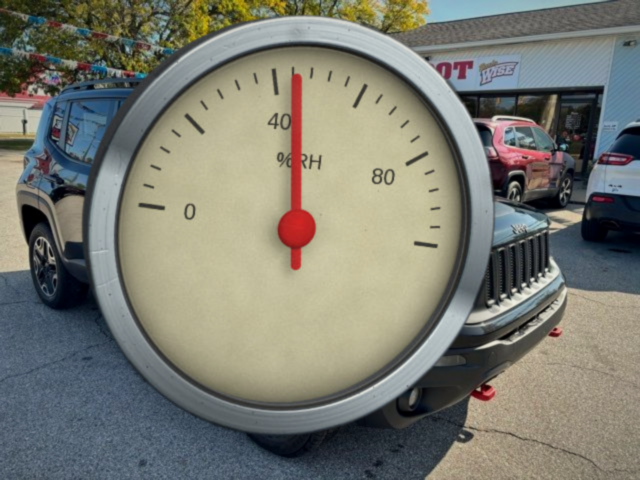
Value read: 44,%
